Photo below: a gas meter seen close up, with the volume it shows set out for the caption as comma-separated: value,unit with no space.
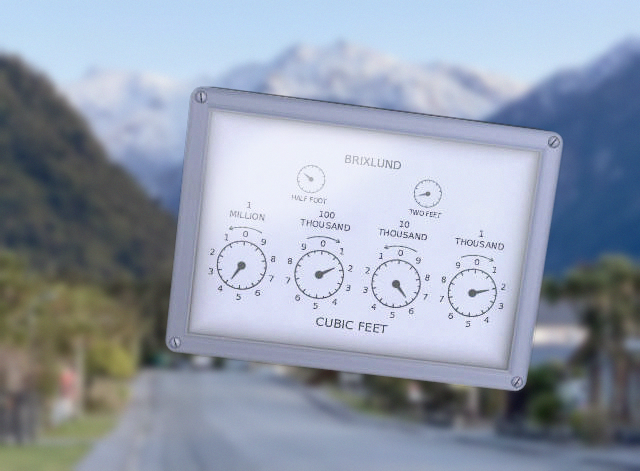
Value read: 416200,ft³
